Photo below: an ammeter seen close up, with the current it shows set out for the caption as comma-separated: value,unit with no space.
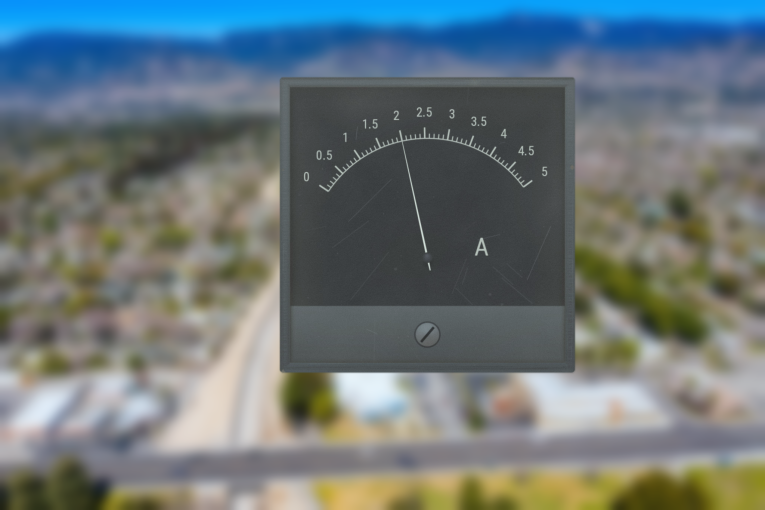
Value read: 2,A
